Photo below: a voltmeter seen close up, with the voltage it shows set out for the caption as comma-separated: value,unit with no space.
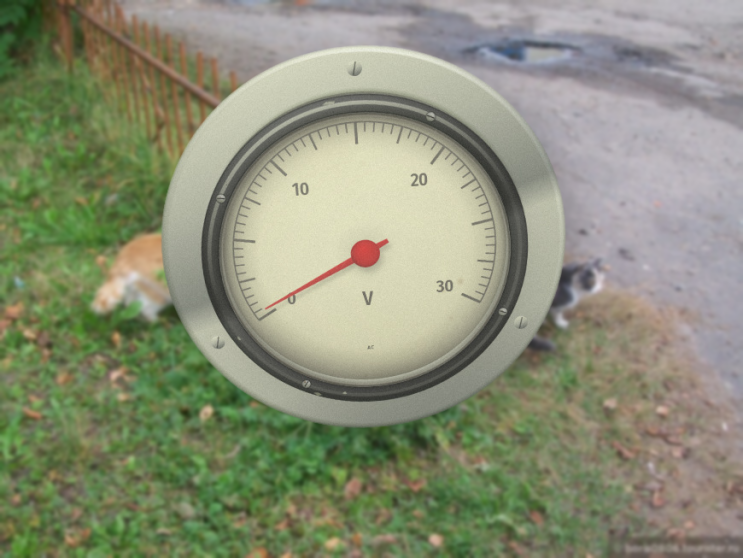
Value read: 0.5,V
